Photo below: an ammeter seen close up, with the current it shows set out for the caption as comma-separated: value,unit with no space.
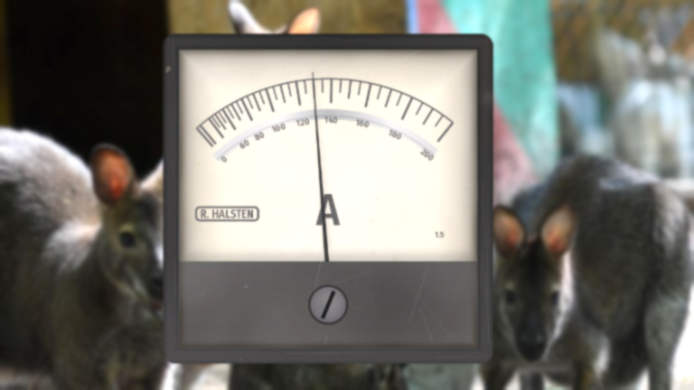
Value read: 130,A
